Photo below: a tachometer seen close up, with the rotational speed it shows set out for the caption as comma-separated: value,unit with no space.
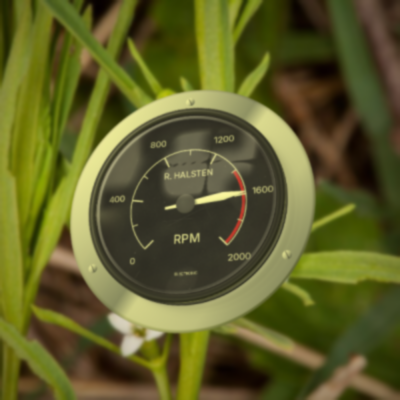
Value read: 1600,rpm
